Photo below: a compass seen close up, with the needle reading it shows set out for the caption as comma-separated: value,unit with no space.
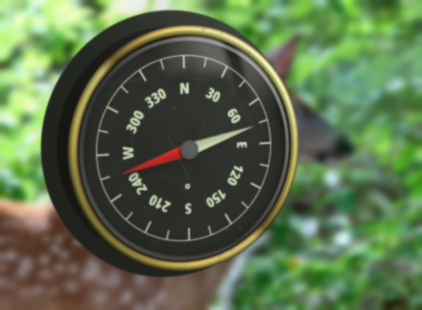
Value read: 255,°
